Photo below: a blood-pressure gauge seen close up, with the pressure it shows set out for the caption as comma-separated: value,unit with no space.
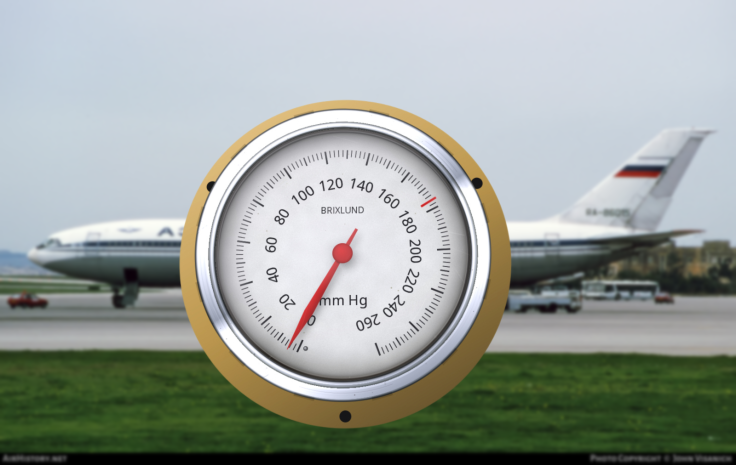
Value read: 4,mmHg
